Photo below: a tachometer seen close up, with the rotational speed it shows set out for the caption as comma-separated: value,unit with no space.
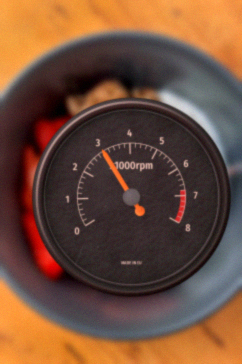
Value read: 3000,rpm
